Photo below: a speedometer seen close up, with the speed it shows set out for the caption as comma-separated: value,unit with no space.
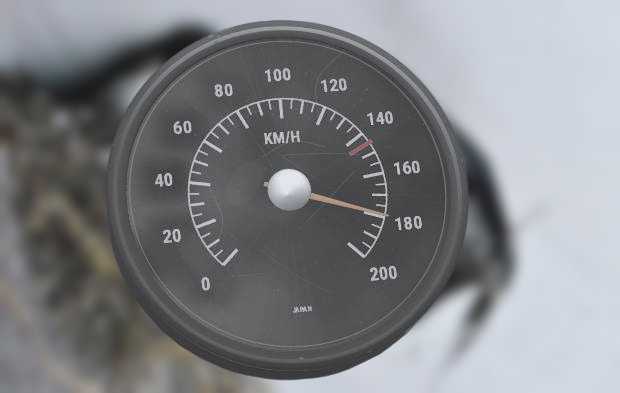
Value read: 180,km/h
